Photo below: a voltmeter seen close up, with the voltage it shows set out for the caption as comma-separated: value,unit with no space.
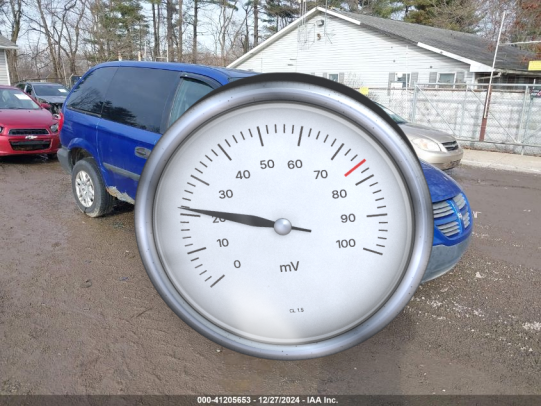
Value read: 22,mV
